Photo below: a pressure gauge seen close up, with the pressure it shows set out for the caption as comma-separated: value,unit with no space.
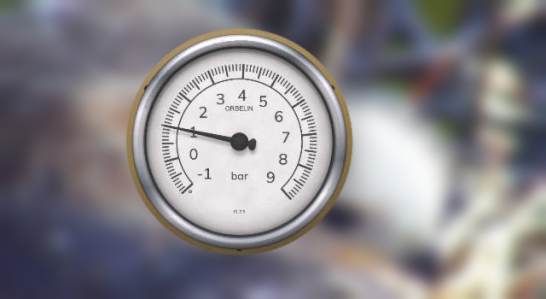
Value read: 1,bar
